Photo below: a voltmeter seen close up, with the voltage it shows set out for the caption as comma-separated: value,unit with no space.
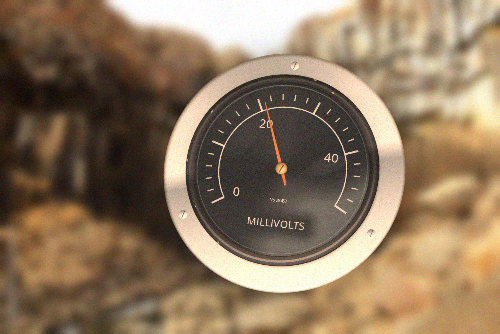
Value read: 21,mV
